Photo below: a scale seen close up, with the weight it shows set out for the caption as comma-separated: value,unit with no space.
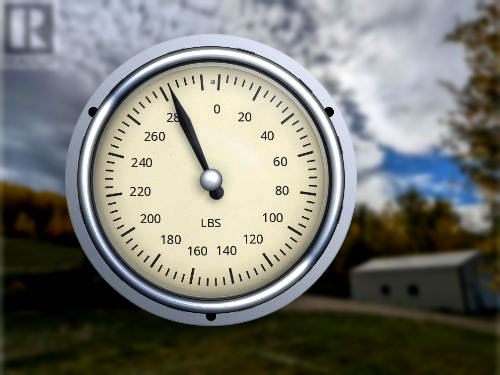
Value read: 284,lb
